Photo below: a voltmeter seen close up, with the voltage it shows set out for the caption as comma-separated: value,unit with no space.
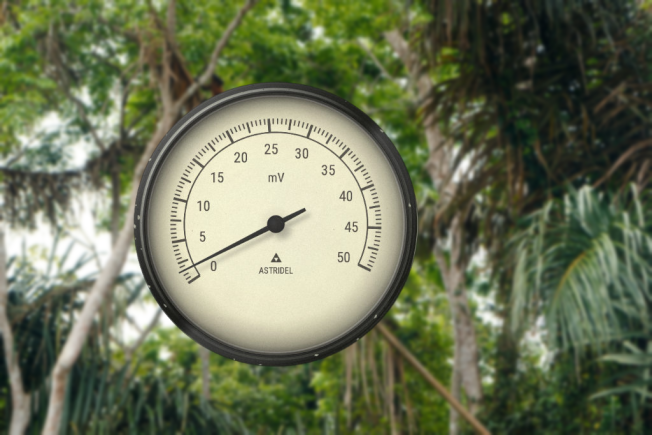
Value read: 1.5,mV
